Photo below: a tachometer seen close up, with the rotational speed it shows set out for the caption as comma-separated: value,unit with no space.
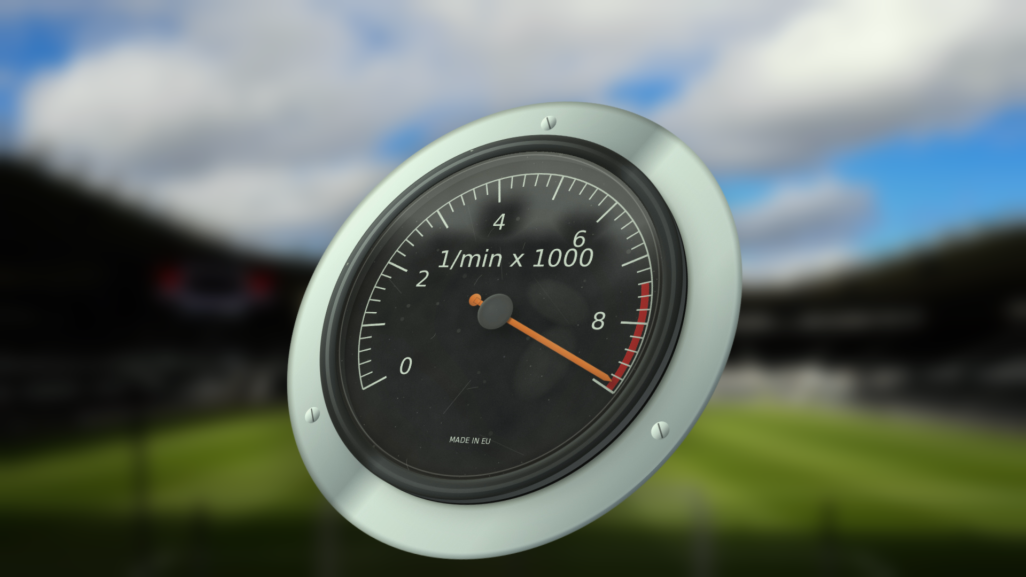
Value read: 8900,rpm
